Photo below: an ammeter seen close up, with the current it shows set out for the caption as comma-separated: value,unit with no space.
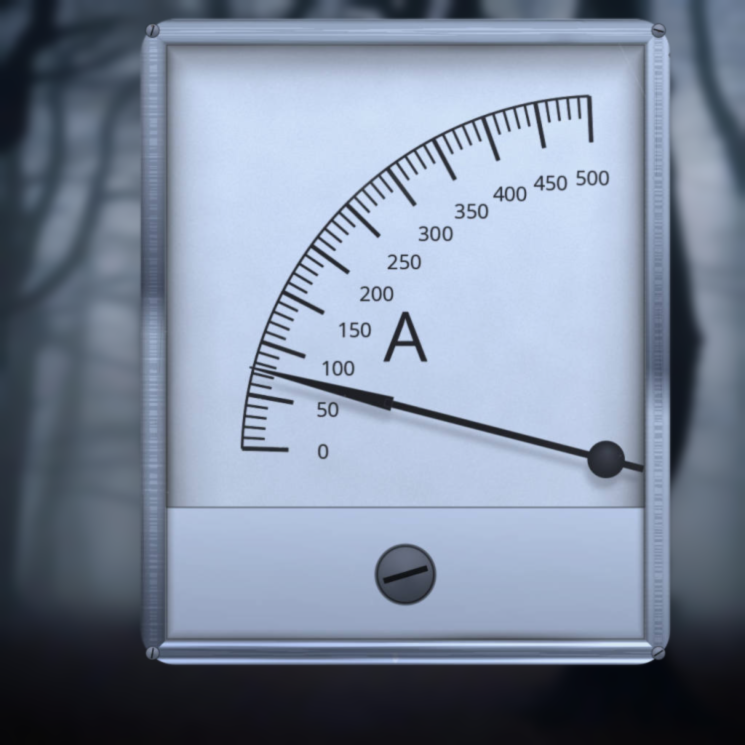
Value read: 75,A
